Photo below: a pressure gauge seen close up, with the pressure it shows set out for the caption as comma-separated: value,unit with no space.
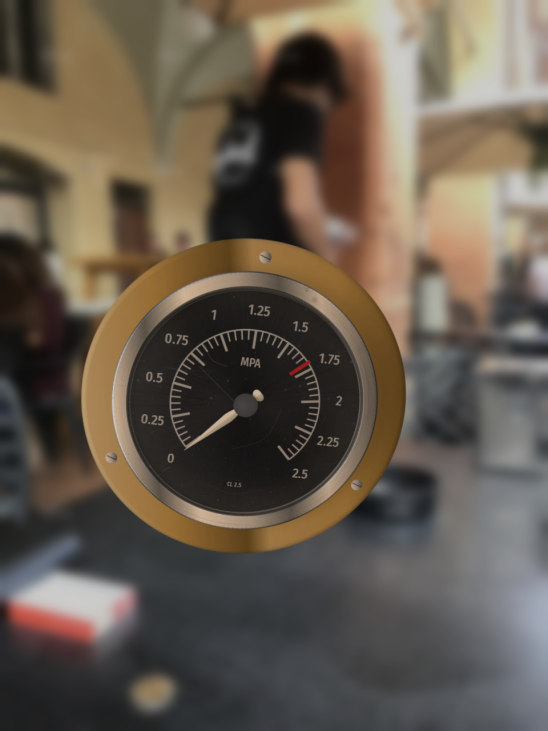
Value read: 0,MPa
